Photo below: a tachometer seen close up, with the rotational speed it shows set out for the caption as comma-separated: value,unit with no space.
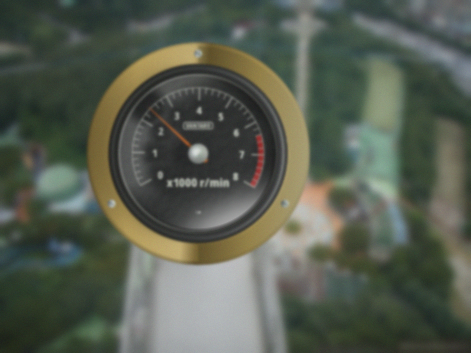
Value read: 2400,rpm
